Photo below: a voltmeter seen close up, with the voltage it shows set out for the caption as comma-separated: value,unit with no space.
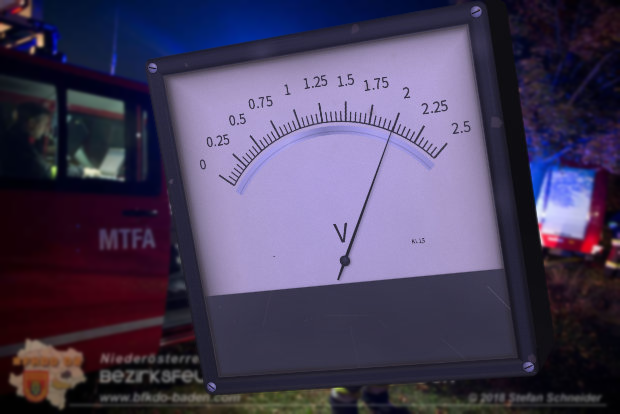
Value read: 2,V
